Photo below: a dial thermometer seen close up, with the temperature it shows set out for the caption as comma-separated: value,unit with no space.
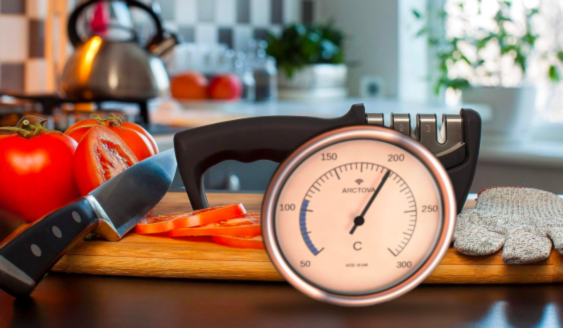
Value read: 200,°C
